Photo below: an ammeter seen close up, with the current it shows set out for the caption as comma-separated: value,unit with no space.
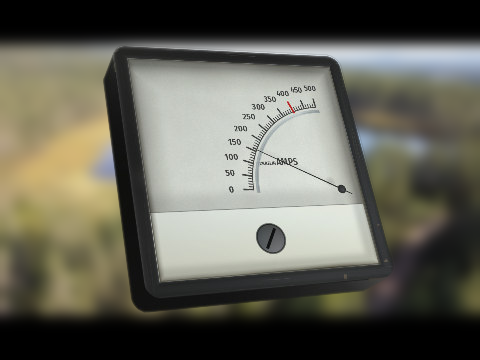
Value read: 150,A
